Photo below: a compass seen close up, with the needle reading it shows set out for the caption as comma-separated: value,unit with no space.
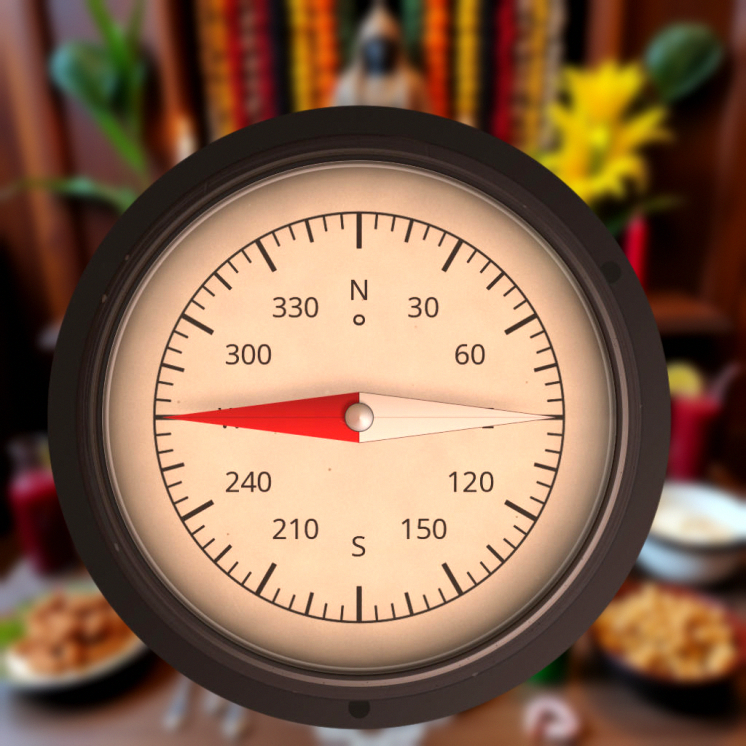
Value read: 270,°
